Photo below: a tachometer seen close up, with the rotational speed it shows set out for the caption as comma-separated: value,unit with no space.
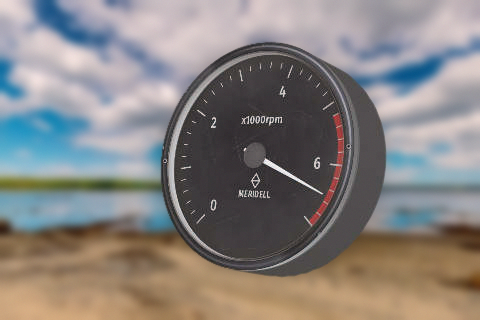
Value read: 6500,rpm
